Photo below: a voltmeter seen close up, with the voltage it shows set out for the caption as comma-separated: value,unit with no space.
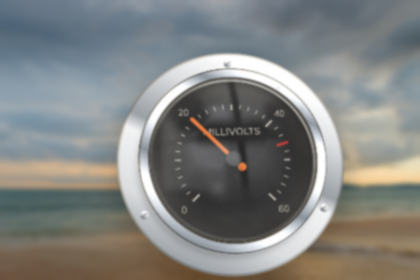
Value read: 20,mV
